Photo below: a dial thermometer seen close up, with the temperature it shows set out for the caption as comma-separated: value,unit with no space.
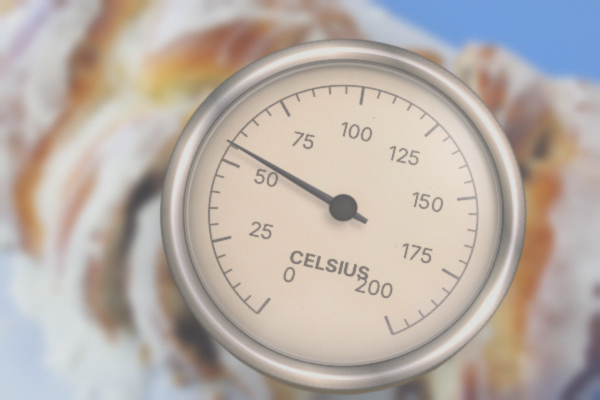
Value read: 55,°C
